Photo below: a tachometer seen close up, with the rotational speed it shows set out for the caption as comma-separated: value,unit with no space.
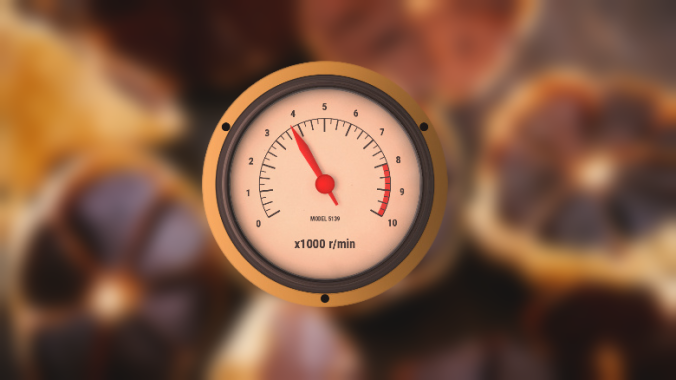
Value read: 3750,rpm
